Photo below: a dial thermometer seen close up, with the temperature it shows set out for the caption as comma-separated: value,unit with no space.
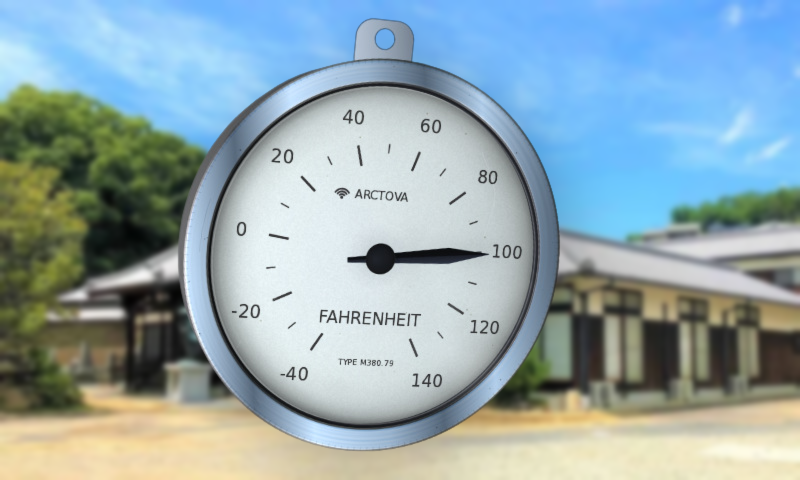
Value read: 100,°F
